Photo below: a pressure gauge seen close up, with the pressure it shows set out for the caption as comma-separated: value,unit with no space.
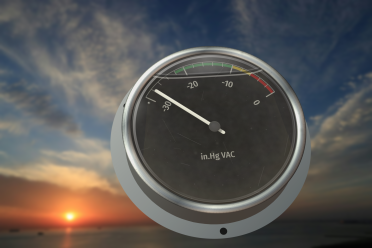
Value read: -28,inHg
